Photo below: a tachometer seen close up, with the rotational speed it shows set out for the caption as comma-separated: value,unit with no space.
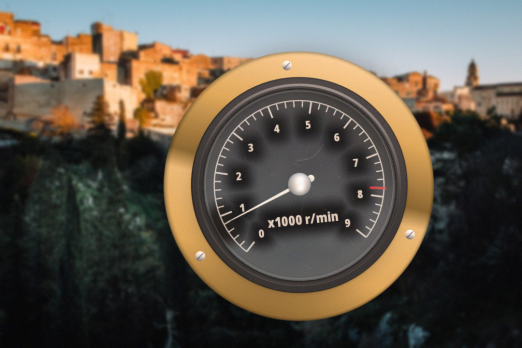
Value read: 800,rpm
